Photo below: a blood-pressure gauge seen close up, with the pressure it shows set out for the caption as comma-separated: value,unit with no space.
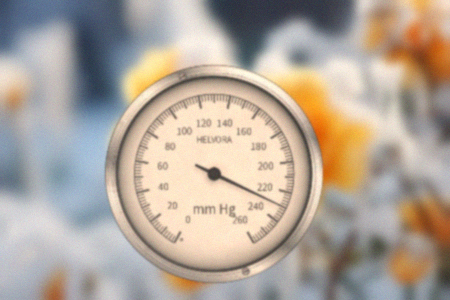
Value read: 230,mmHg
